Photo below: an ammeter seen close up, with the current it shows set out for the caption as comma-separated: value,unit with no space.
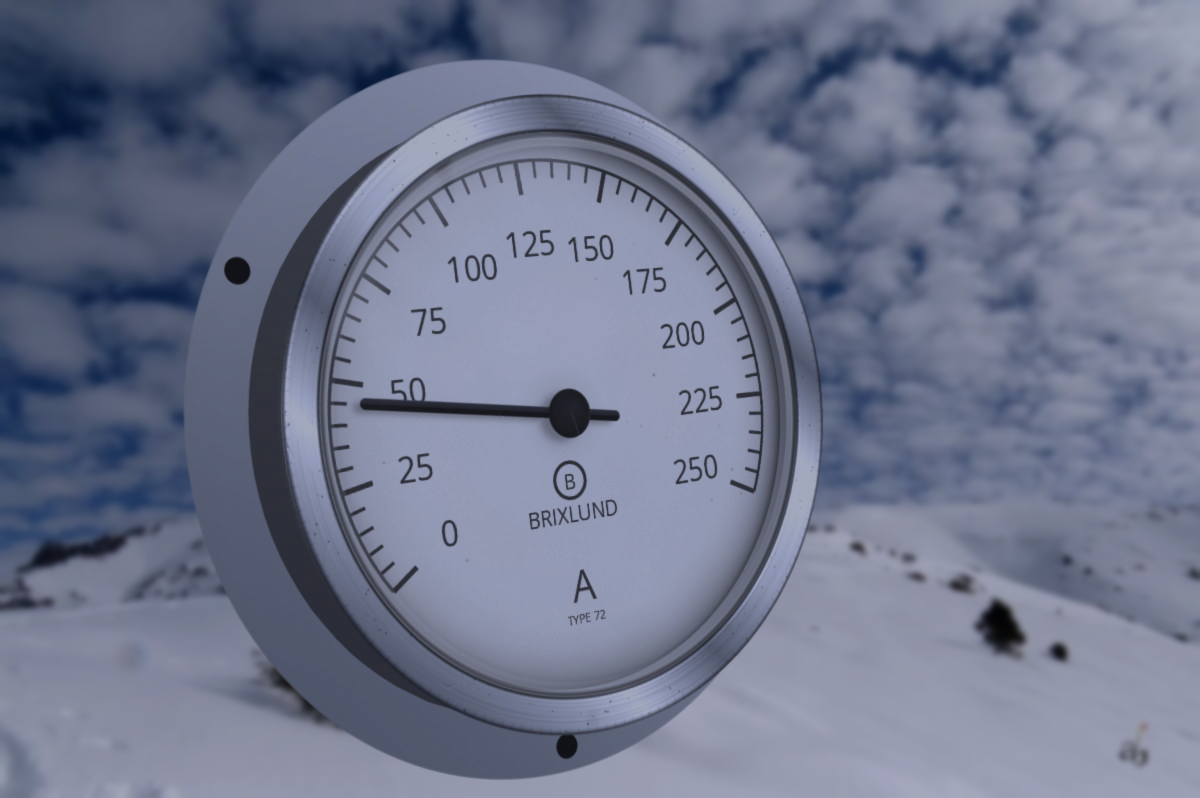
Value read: 45,A
